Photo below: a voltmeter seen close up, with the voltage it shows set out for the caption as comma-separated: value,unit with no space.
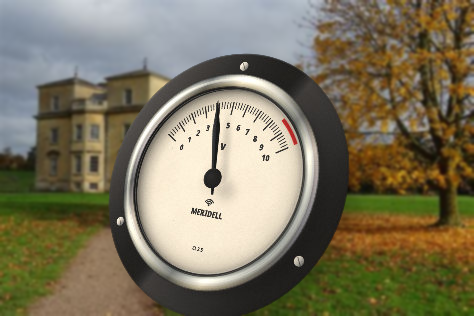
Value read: 4,V
